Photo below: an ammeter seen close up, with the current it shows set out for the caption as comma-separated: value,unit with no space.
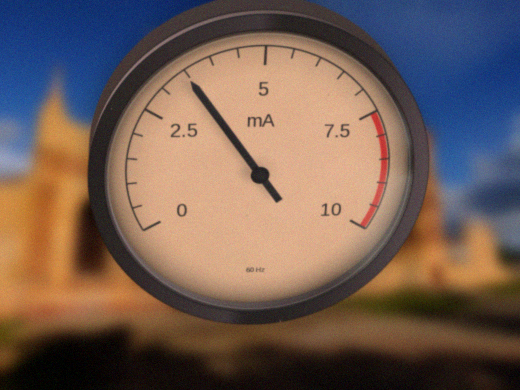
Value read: 3.5,mA
